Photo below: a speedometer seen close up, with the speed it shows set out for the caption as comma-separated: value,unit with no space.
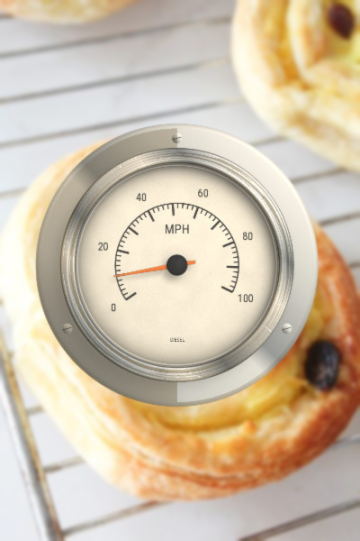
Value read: 10,mph
